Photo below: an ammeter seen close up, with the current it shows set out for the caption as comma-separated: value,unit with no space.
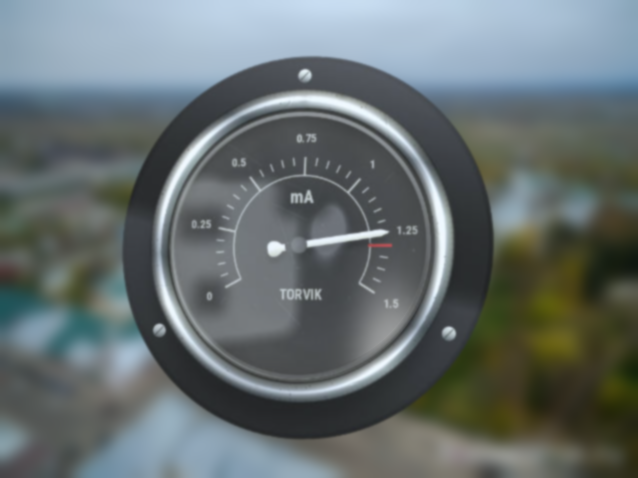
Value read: 1.25,mA
